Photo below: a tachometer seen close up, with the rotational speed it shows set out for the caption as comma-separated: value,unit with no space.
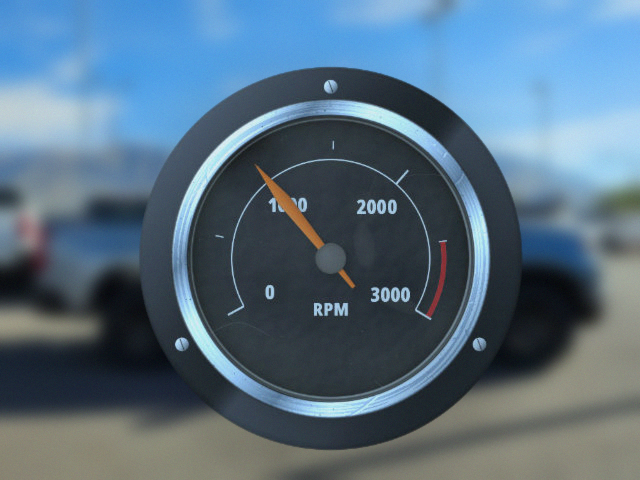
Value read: 1000,rpm
